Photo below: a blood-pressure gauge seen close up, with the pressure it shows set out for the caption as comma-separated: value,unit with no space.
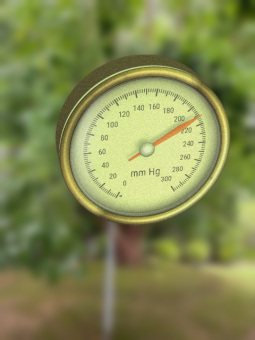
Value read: 210,mmHg
